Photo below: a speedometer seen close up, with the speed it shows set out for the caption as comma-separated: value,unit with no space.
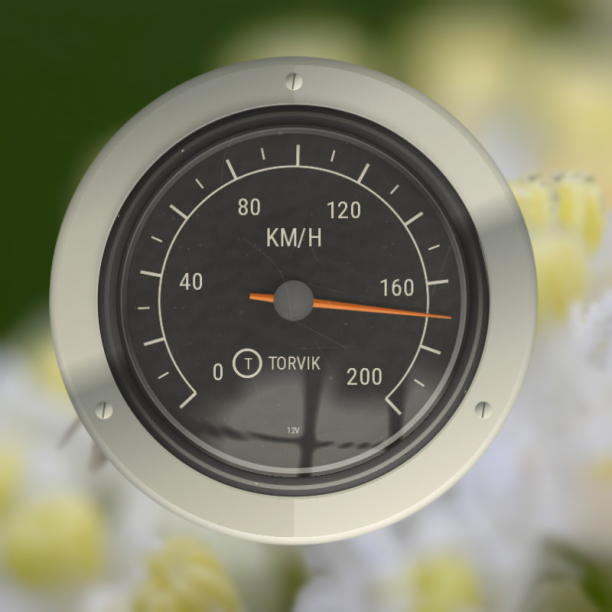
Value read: 170,km/h
